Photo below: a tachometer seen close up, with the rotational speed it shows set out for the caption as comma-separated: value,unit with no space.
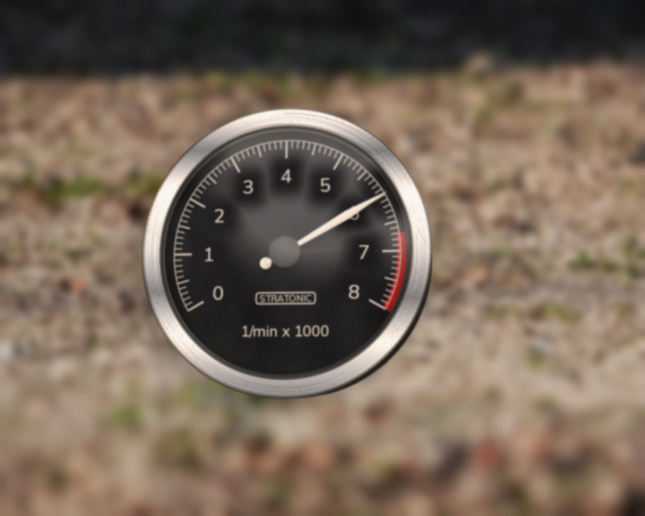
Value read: 6000,rpm
